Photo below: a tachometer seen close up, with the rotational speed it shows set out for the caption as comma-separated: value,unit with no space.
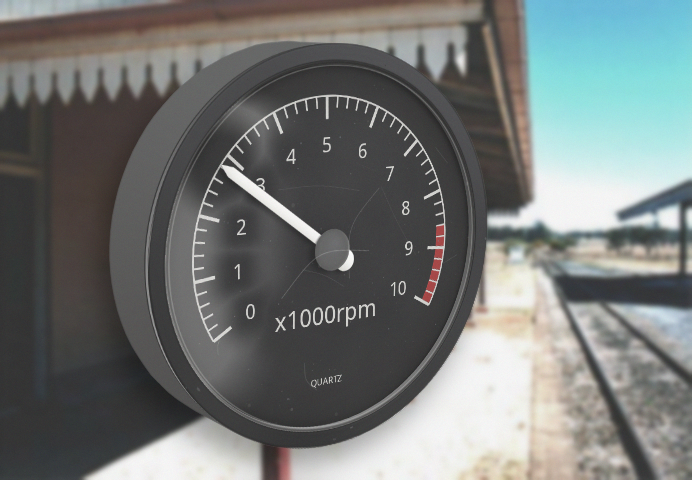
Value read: 2800,rpm
